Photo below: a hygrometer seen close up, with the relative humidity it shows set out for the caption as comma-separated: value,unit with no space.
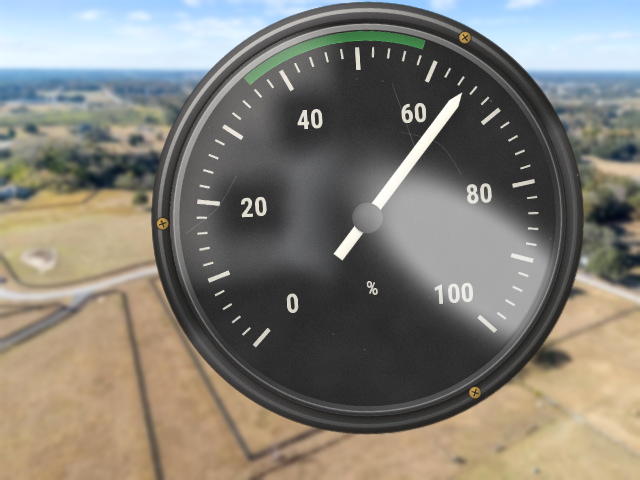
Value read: 65,%
